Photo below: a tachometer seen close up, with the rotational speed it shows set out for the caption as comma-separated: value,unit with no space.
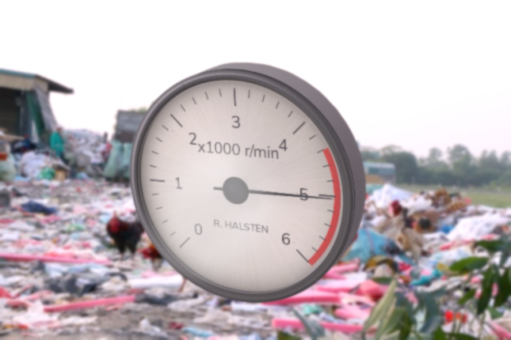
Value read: 5000,rpm
